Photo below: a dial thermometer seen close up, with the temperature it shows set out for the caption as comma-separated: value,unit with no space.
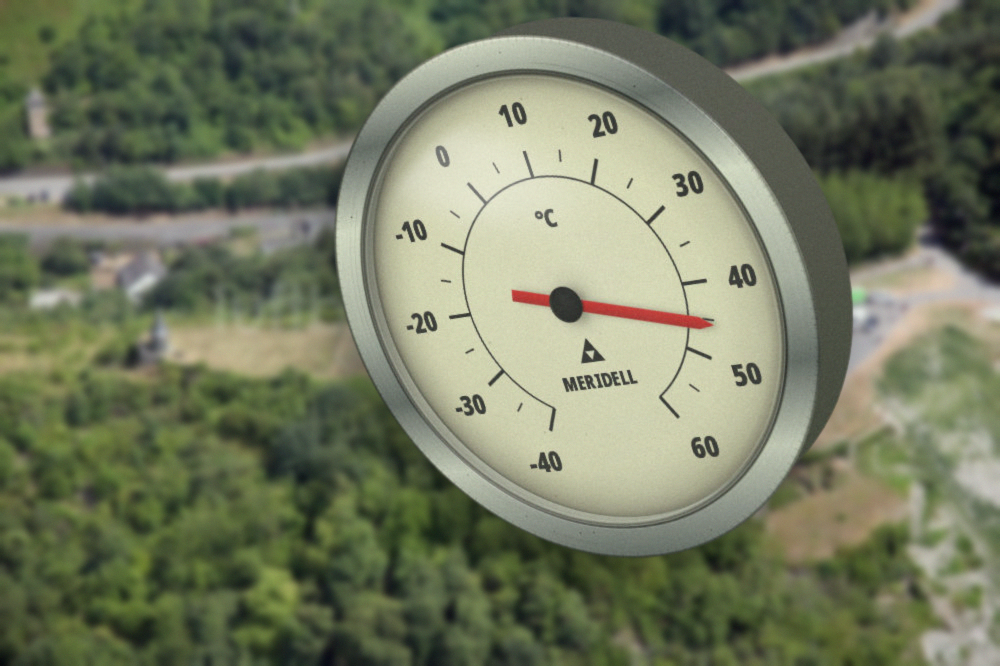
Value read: 45,°C
